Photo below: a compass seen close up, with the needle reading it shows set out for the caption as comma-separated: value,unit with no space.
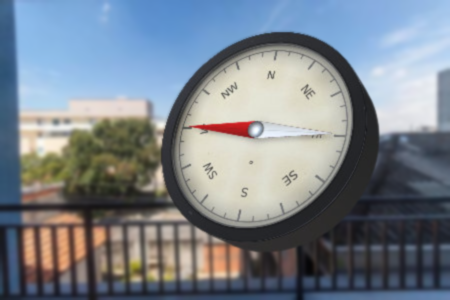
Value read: 270,°
